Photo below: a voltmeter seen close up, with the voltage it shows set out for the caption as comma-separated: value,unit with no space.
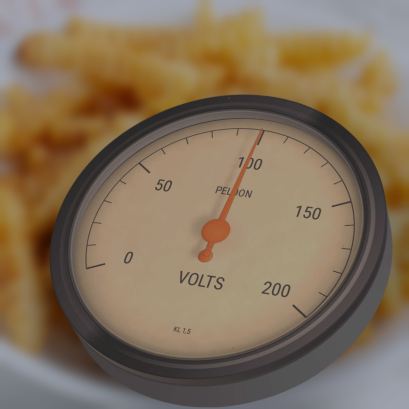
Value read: 100,V
